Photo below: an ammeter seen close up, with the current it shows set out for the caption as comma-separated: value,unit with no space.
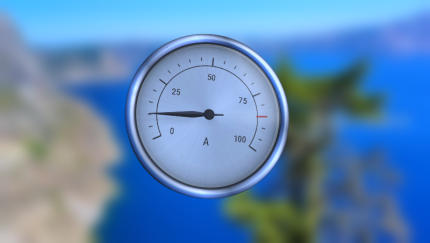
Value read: 10,A
